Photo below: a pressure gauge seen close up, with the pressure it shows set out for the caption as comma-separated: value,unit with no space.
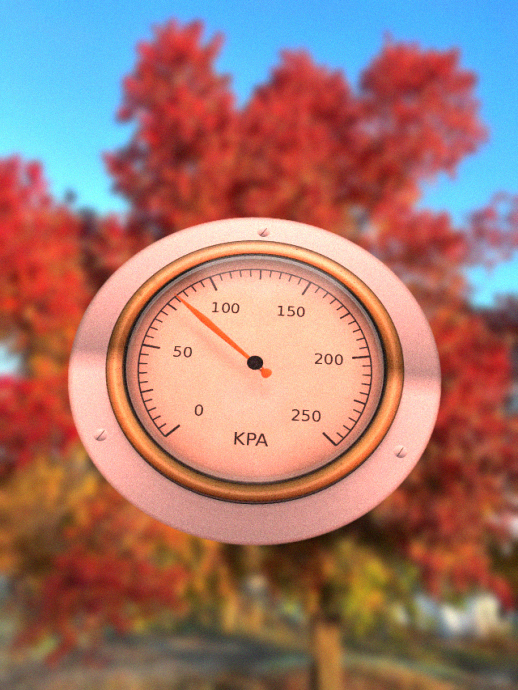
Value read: 80,kPa
